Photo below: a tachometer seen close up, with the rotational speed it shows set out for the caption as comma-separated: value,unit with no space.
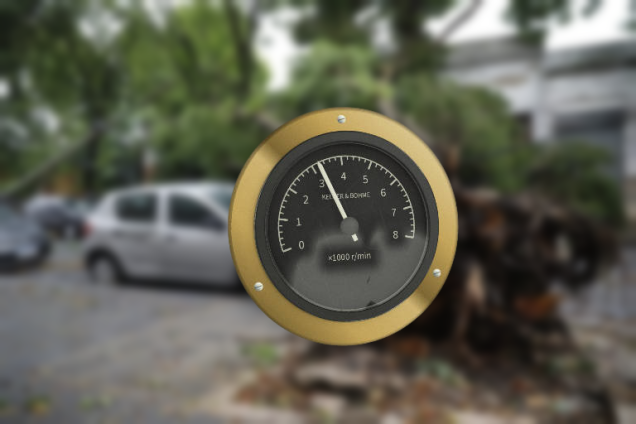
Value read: 3200,rpm
